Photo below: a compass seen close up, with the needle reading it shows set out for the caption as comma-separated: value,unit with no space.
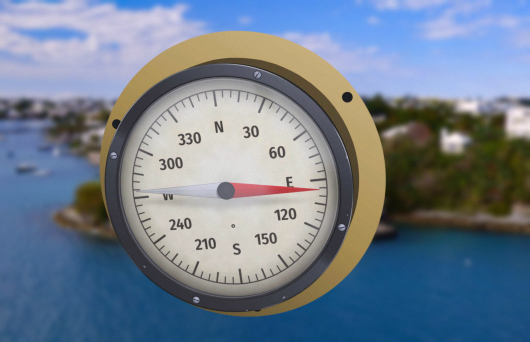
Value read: 95,°
